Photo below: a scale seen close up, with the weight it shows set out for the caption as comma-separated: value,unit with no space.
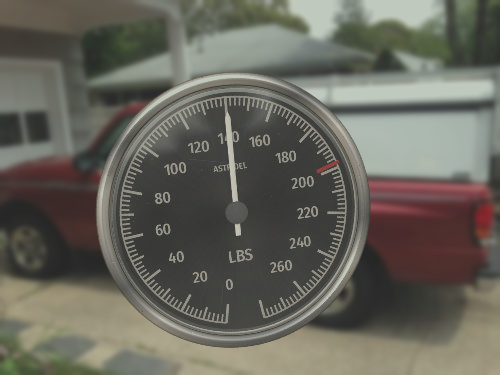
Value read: 140,lb
